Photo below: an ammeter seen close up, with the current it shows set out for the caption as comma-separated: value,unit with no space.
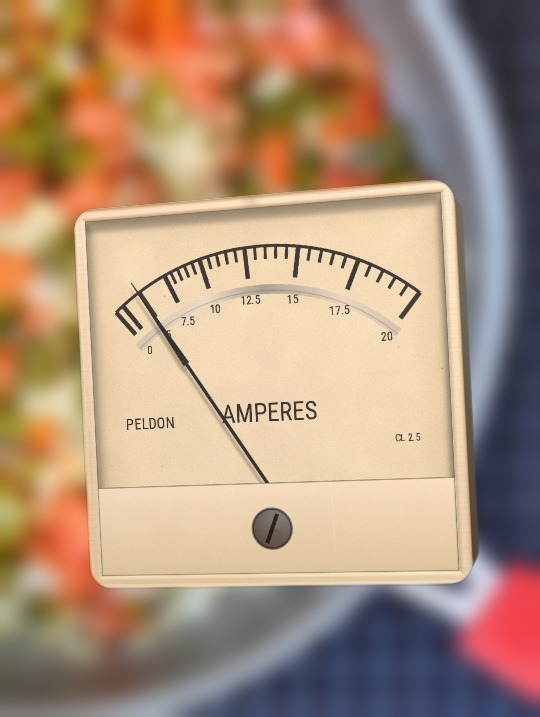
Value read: 5,A
